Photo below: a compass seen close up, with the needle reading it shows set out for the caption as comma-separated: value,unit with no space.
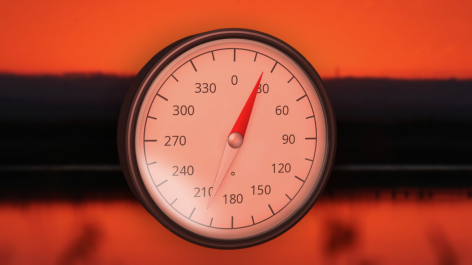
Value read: 22.5,°
